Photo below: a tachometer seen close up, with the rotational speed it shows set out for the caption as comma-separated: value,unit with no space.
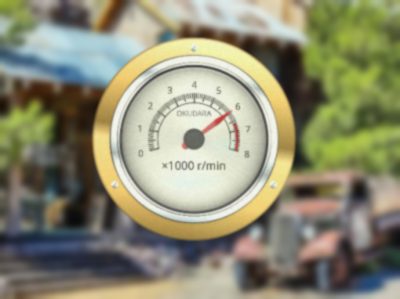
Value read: 6000,rpm
